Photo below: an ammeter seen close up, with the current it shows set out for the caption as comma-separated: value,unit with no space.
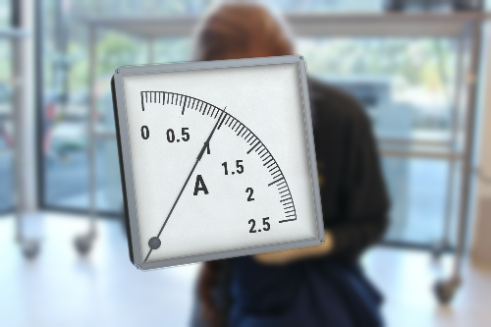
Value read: 0.95,A
